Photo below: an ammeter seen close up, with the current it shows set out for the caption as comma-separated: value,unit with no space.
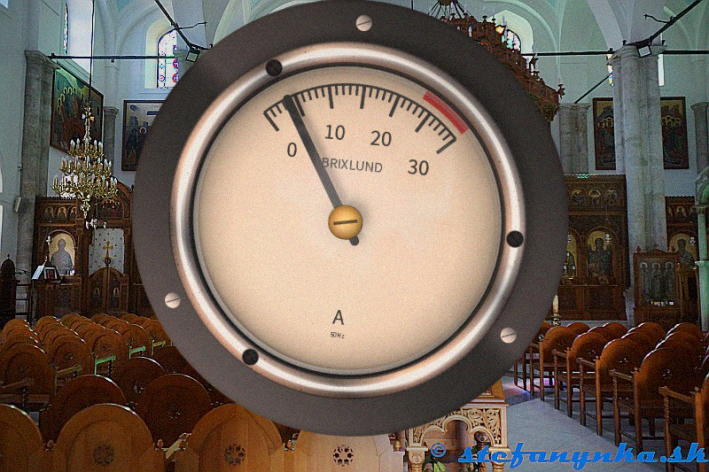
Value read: 4,A
